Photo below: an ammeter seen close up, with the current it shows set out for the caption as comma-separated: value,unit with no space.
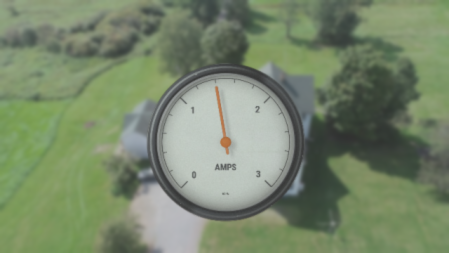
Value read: 1.4,A
